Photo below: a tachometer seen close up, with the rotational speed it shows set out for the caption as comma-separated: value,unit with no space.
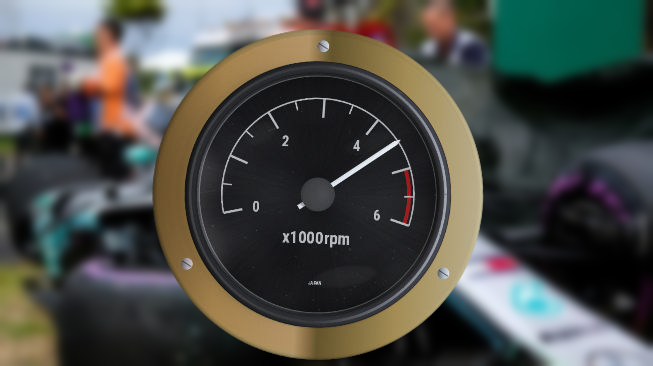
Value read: 4500,rpm
